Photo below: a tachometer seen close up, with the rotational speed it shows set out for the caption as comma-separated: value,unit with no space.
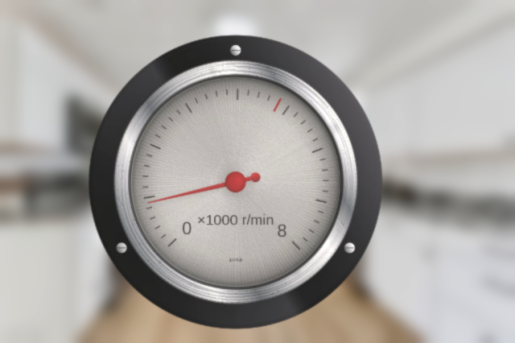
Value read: 900,rpm
